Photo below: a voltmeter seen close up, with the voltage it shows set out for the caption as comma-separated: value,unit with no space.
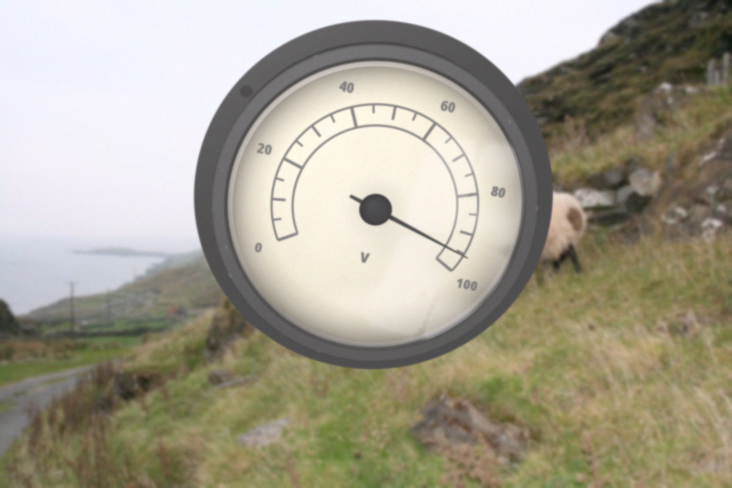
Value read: 95,V
